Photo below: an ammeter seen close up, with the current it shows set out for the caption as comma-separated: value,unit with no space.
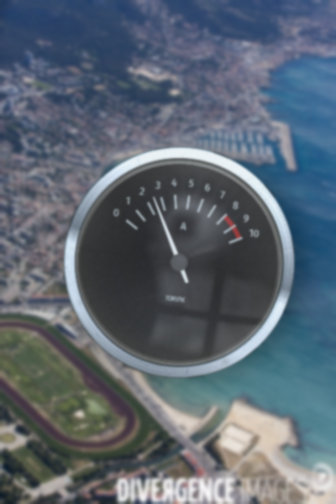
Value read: 2.5,A
